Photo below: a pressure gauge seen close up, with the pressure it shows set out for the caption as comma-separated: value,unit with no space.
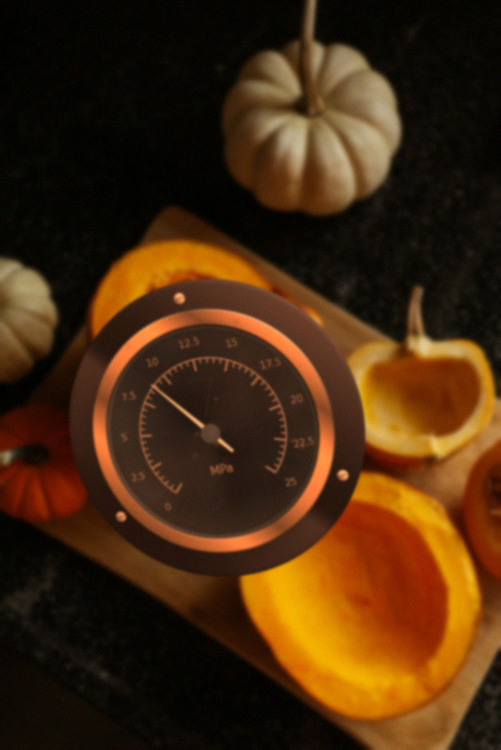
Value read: 9,MPa
